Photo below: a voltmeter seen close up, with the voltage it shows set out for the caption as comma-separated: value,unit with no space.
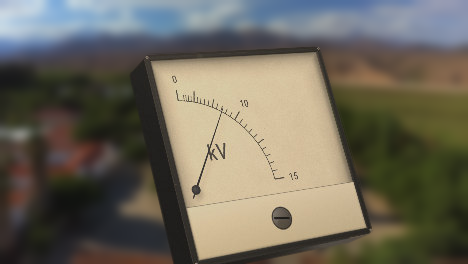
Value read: 8.5,kV
